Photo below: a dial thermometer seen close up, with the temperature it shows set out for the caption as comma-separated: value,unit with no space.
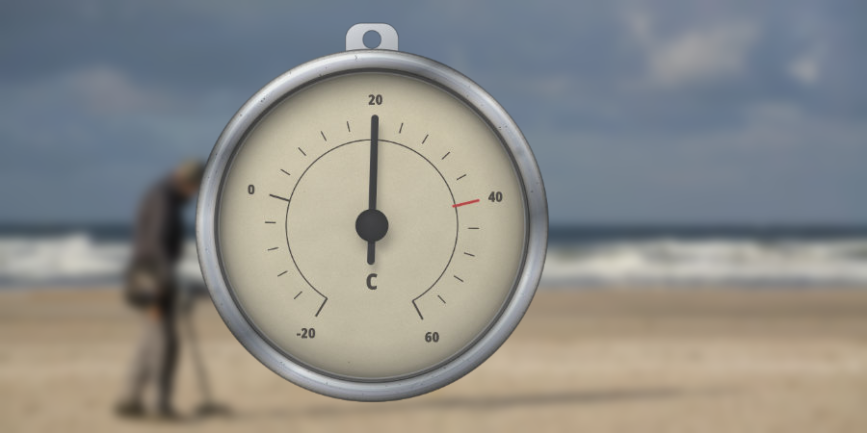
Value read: 20,°C
